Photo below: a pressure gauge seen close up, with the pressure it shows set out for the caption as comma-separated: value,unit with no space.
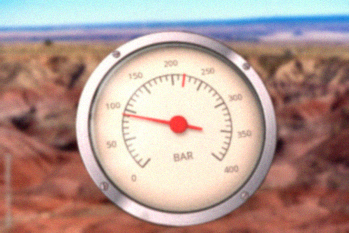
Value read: 90,bar
